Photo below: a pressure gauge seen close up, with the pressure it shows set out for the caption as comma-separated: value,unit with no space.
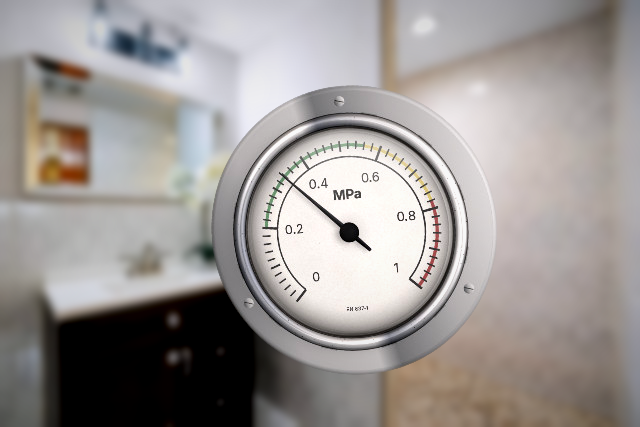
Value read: 0.34,MPa
